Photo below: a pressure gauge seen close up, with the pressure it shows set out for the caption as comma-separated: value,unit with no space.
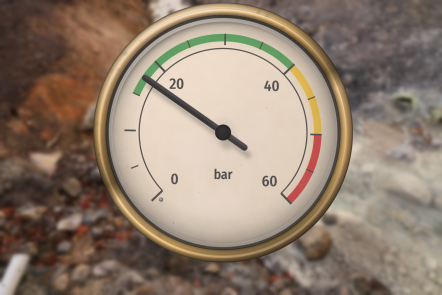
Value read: 17.5,bar
